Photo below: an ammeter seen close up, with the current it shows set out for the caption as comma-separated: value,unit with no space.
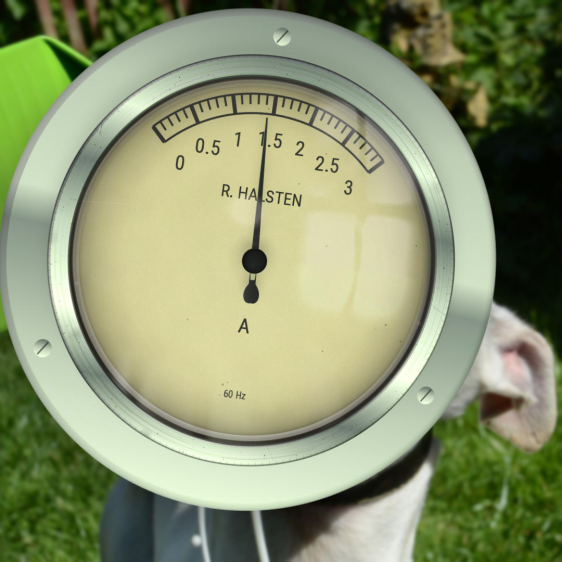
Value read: 1.4,A
